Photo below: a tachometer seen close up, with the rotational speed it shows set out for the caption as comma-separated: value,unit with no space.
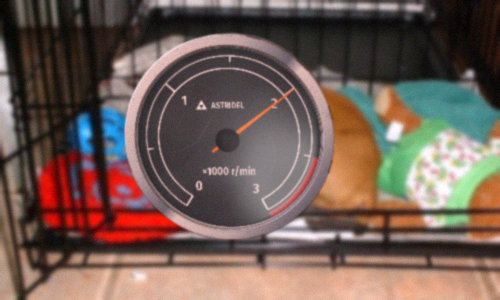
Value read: 2000,rpm
